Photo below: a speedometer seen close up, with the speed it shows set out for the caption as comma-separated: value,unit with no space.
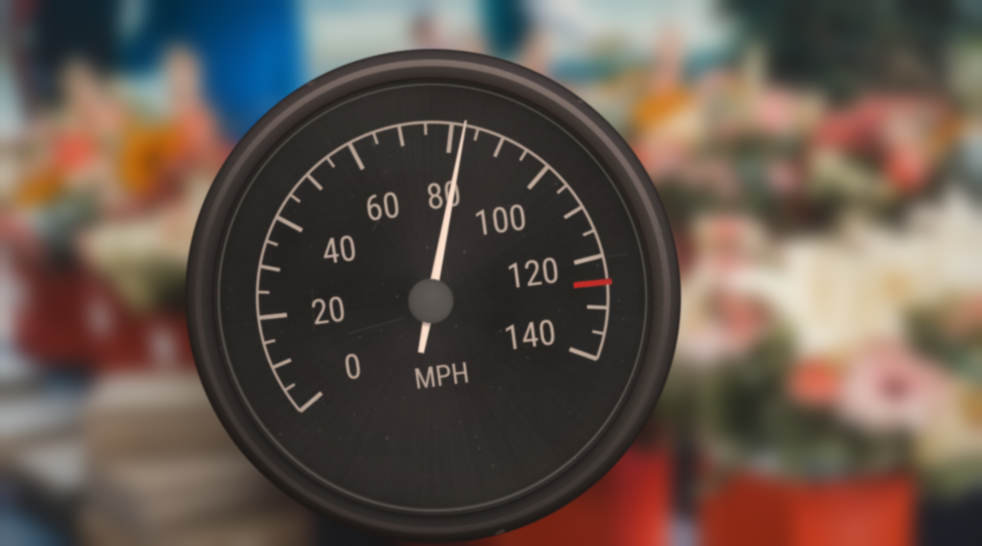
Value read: 82.5,mph
